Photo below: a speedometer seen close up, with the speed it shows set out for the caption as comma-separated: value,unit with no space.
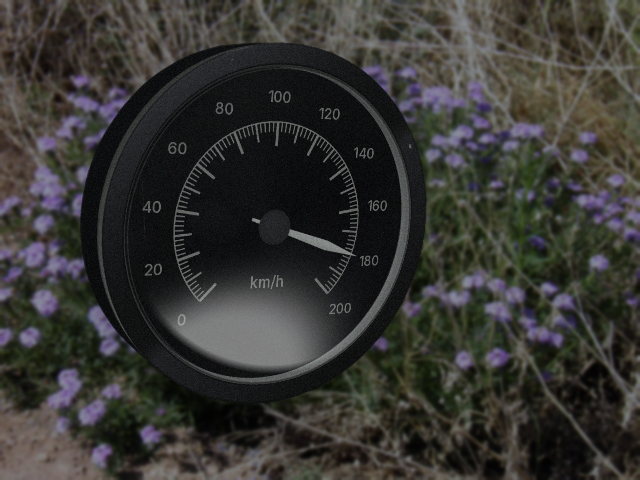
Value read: 180,km/h
